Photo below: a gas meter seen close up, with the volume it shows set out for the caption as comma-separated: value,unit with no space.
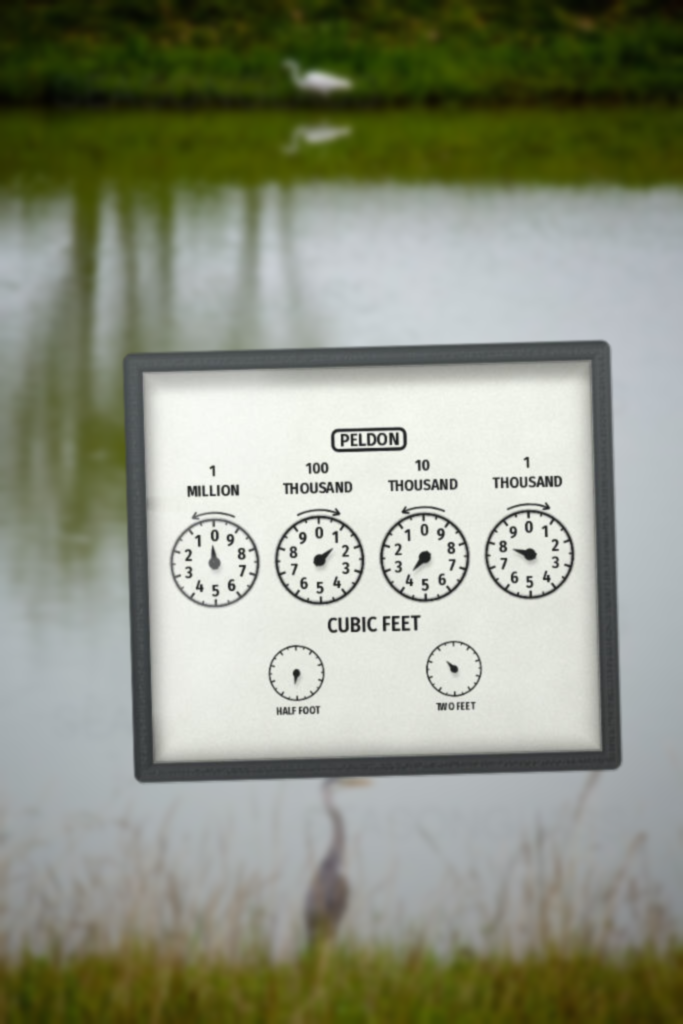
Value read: 13800,ft³
